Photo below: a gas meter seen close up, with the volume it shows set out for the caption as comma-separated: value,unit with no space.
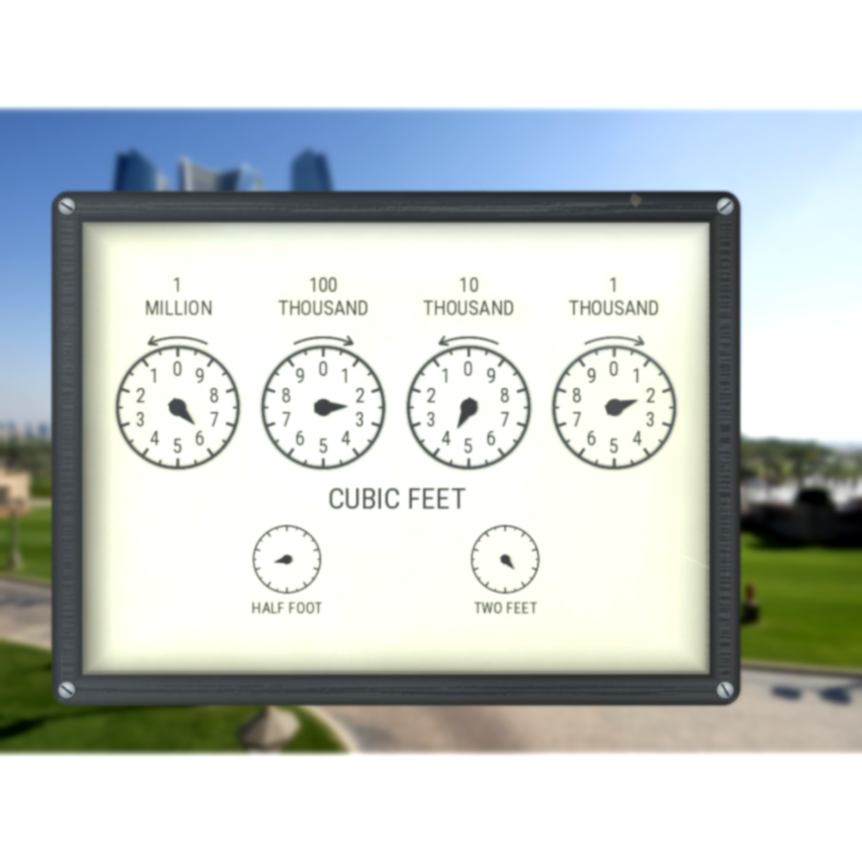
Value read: 624200,ft³
